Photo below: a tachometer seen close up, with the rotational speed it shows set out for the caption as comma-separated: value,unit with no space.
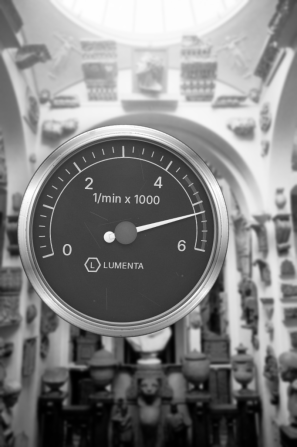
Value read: 5200,rpm
